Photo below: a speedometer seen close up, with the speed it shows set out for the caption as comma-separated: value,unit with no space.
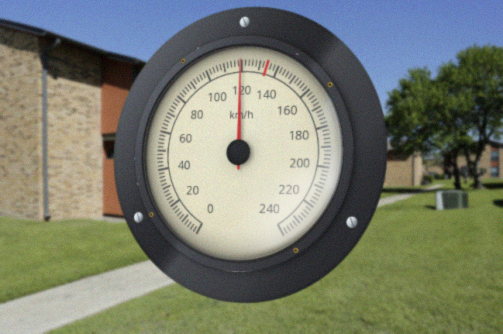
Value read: 120,km/h
